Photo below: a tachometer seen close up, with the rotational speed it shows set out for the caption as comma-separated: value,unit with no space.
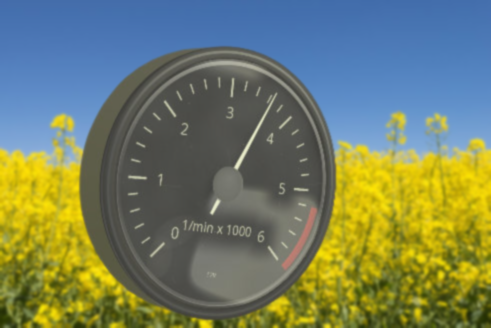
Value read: 3600,rpm
